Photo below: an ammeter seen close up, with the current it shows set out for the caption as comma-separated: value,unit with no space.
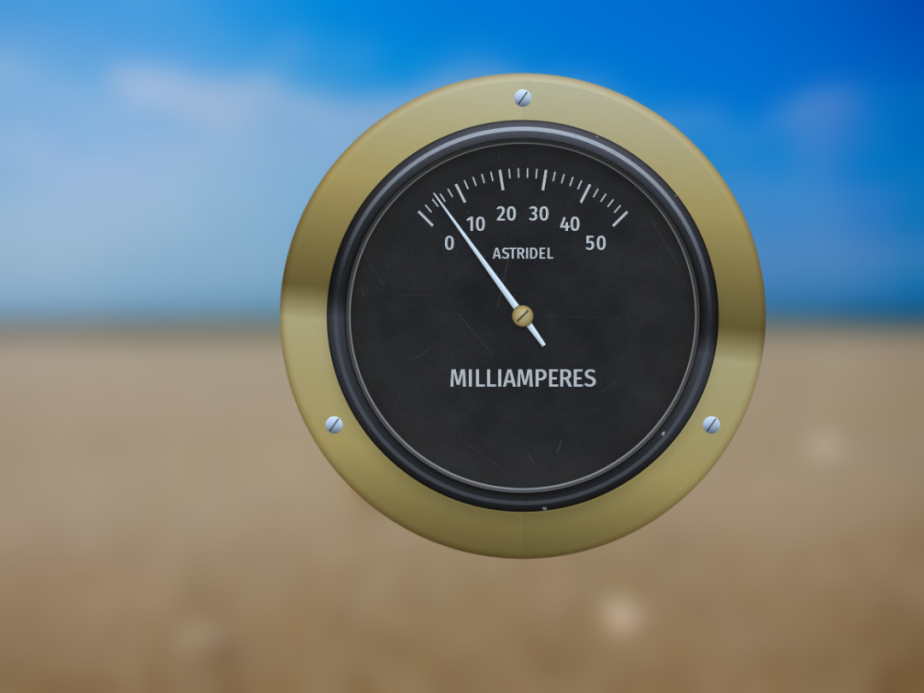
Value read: 5,mA
